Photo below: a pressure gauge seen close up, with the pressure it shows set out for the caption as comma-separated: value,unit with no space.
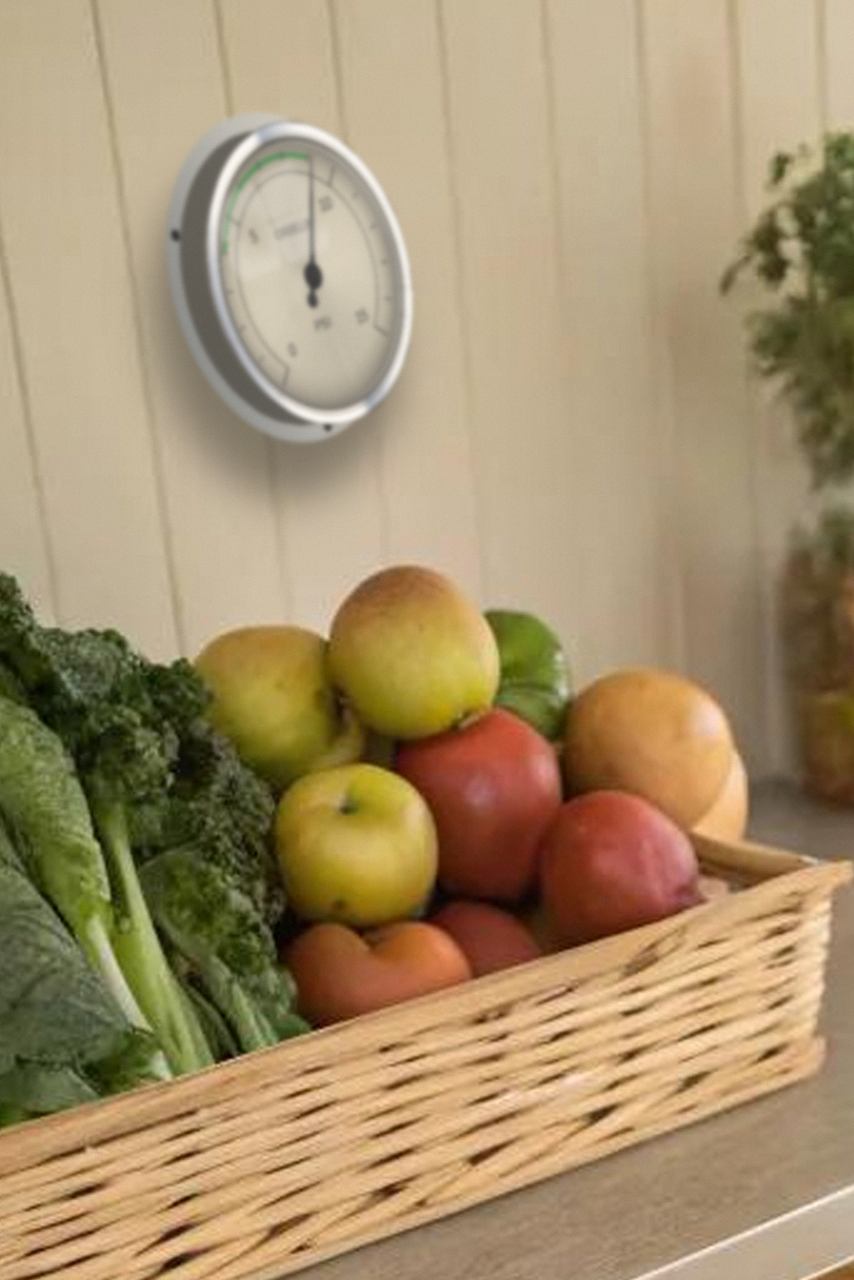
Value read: 9,psi
